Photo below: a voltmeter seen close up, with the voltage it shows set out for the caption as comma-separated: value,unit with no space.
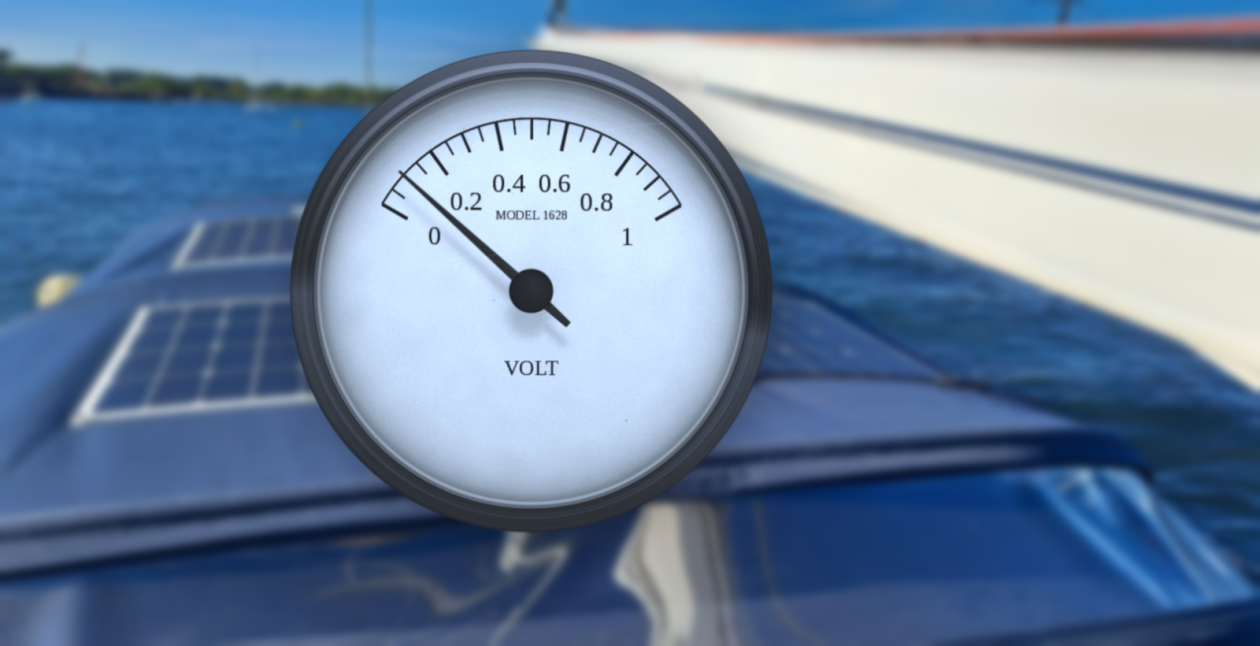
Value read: 0.1,V
